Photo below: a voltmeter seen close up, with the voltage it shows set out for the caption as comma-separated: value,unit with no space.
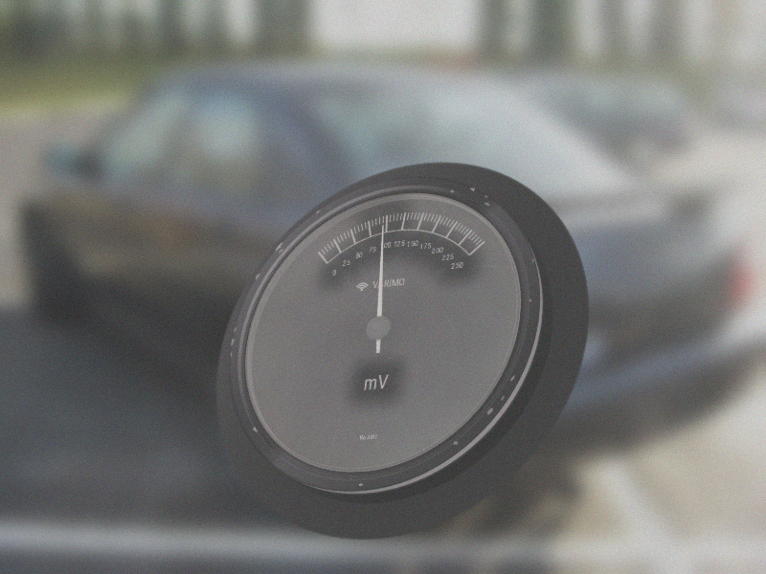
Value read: 100,mV
